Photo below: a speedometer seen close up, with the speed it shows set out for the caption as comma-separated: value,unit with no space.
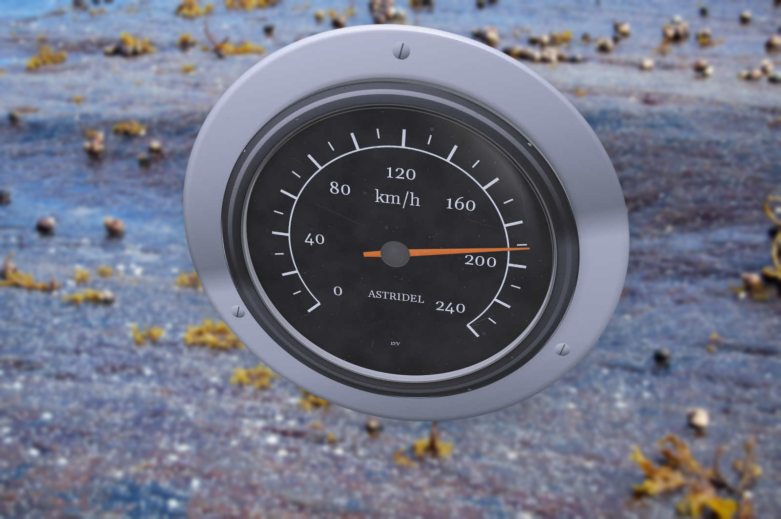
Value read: 190,km/h
